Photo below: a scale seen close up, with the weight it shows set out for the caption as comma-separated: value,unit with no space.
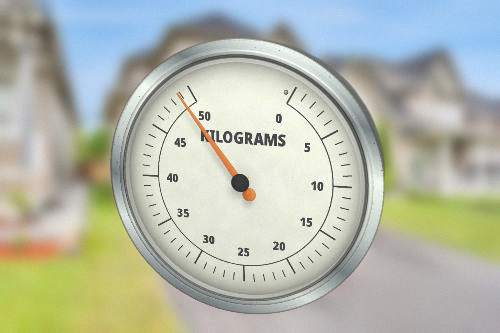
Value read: 49,kg
